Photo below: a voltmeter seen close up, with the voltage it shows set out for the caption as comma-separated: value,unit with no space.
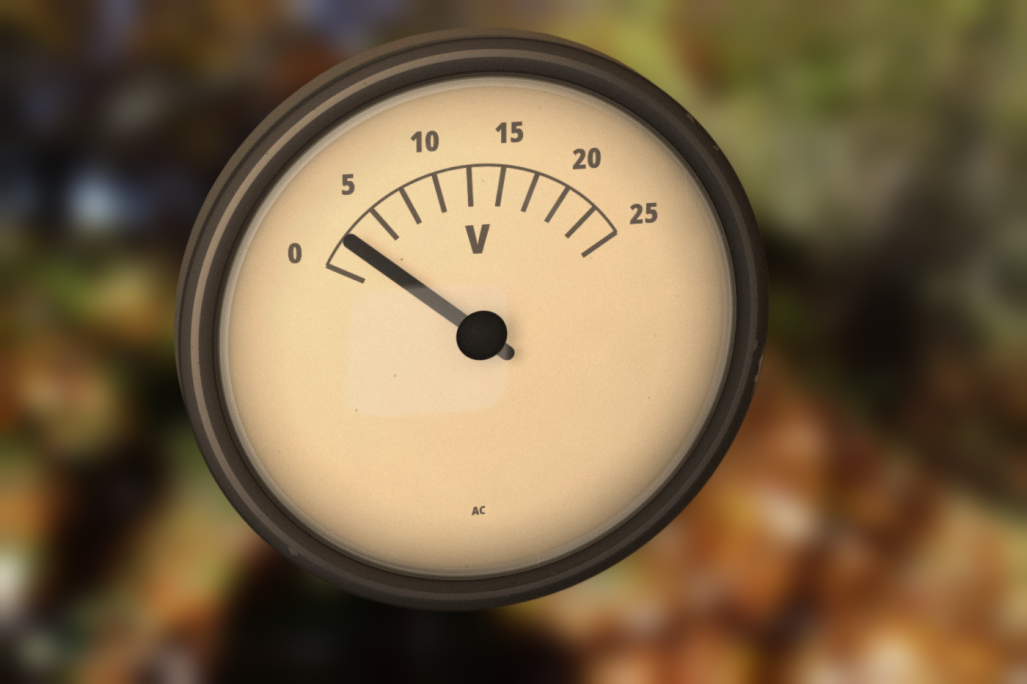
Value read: 2.5,V
